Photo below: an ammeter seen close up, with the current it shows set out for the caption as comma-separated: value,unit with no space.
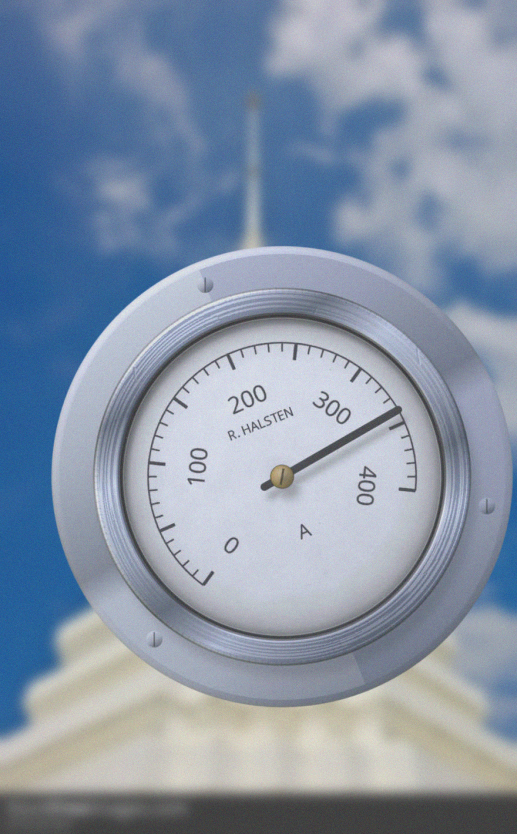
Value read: 340,A
